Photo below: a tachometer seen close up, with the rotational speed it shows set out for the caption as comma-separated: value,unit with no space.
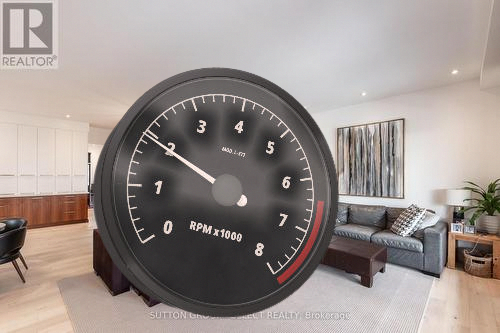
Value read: 1900,rpm
